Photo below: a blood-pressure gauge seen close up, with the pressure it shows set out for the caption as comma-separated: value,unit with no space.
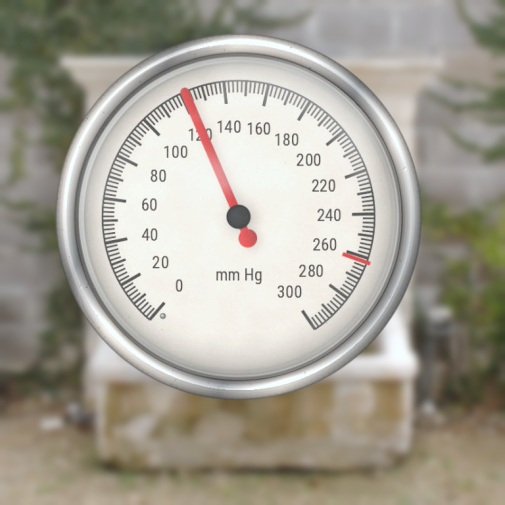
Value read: 122,mmHg
